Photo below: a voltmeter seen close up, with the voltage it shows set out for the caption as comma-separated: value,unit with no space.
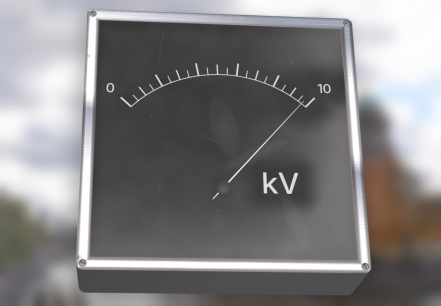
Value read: 9.75,kV
